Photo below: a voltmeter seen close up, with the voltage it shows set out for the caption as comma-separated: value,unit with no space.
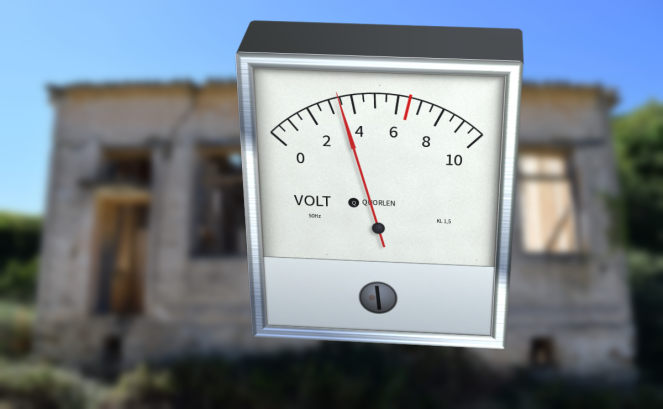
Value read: 3.5,V
